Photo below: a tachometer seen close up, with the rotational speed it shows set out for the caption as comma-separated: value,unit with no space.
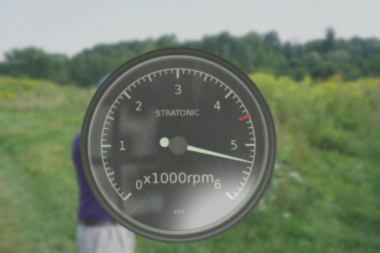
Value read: 5300,rpm
